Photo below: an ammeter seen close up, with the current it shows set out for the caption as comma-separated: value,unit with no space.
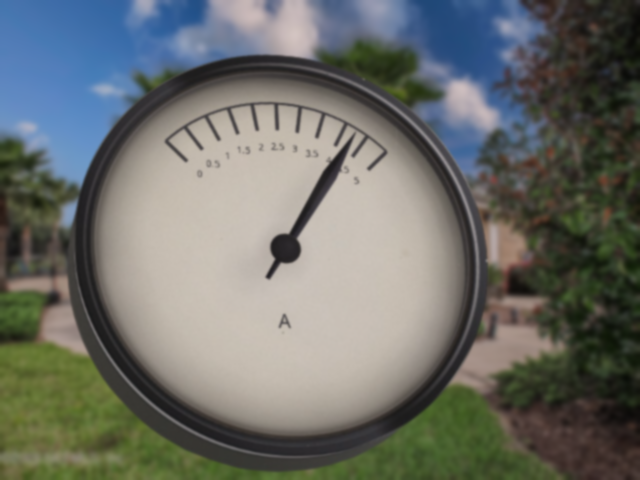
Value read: 4.25,A
